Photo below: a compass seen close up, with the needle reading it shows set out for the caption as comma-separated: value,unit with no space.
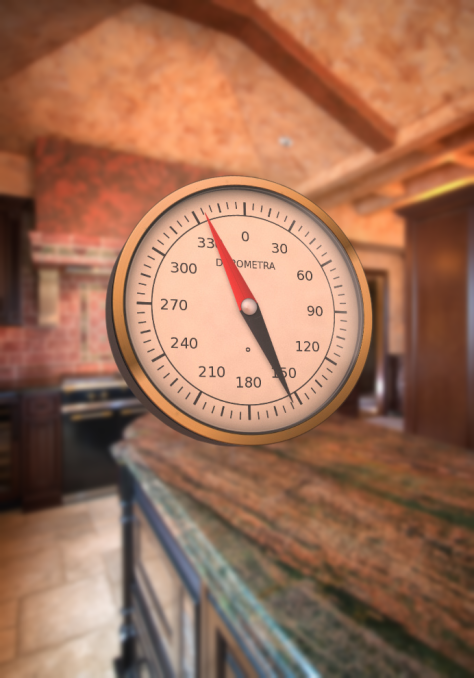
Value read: 335,°
